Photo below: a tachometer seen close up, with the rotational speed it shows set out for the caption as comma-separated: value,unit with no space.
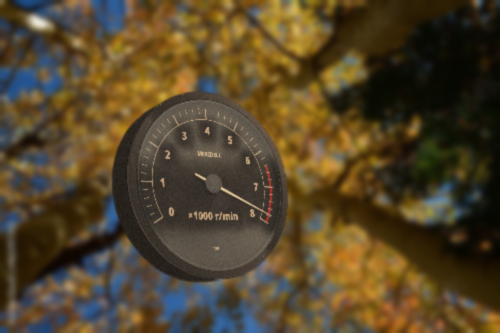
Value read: 7800,rpm
